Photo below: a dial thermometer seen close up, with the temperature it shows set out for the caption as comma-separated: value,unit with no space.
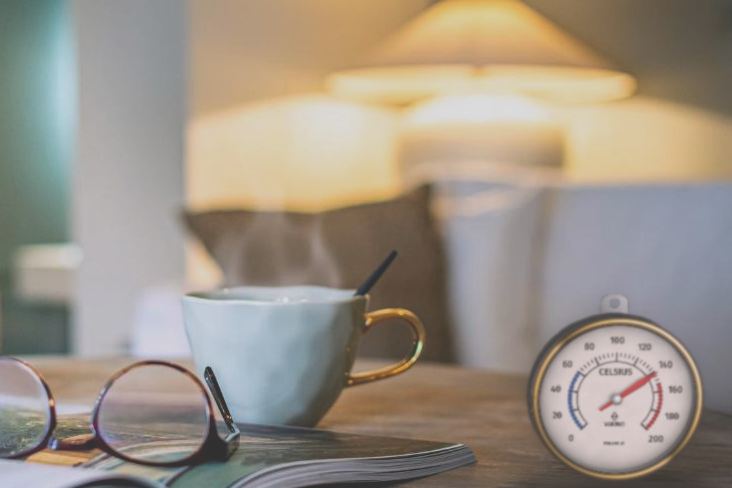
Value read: 140,°C
